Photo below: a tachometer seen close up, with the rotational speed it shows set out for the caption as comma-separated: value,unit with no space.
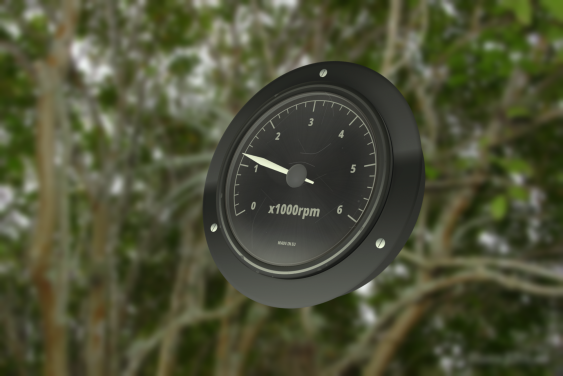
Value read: 1200,rpm
